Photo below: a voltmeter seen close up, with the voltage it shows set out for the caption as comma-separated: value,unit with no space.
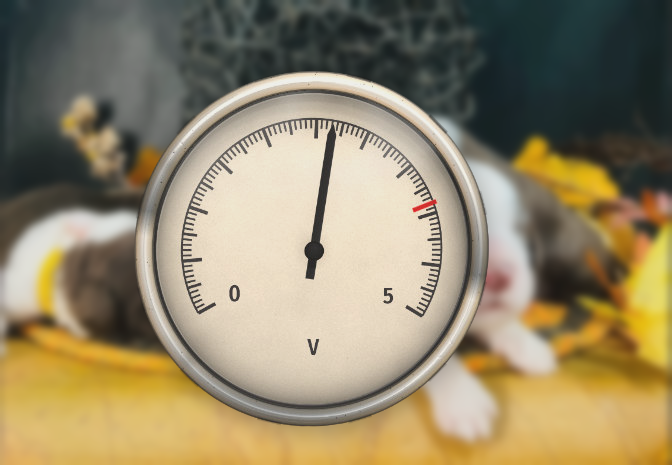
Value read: 2.65,V
